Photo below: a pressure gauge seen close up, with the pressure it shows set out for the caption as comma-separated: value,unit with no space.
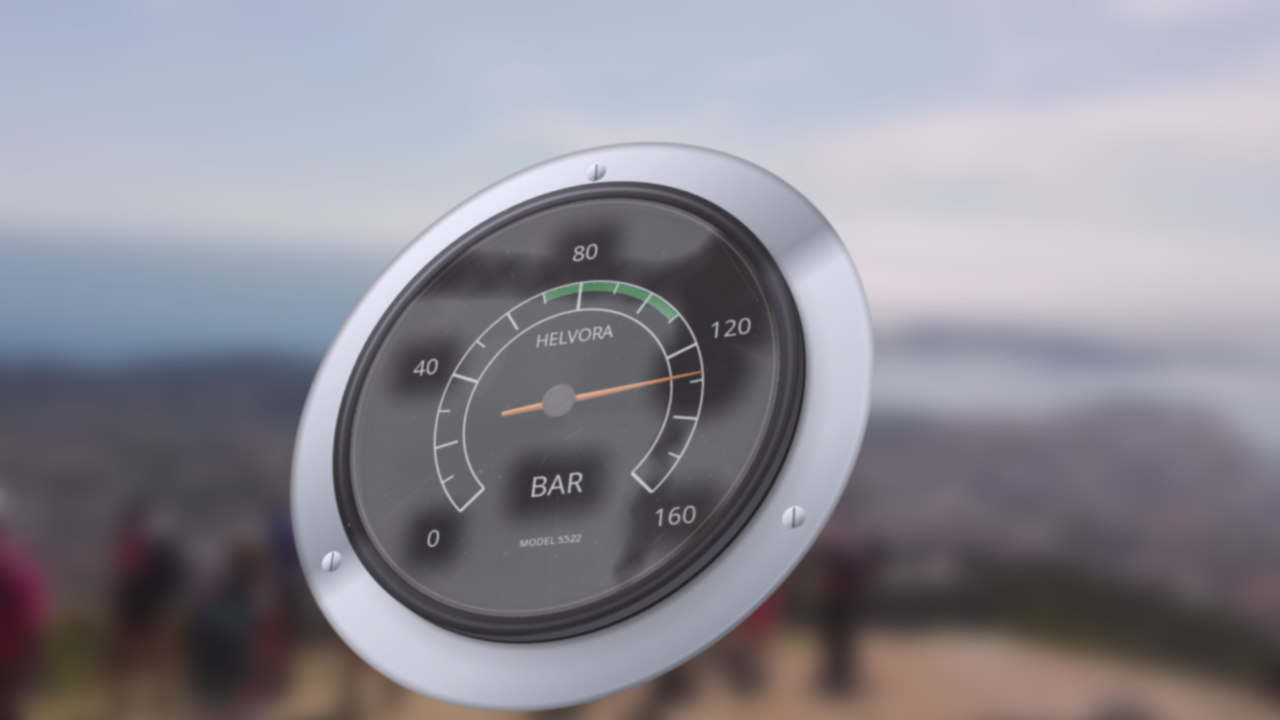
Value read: 130,bar
